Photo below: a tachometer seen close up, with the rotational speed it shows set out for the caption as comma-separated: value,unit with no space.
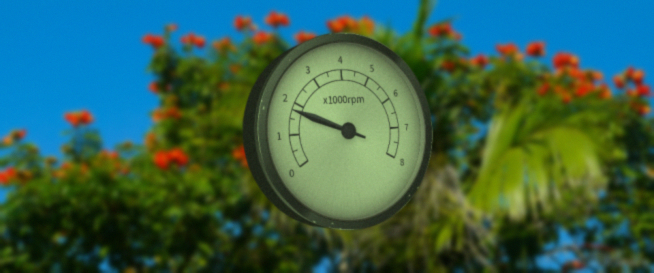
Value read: 1750,rpm
